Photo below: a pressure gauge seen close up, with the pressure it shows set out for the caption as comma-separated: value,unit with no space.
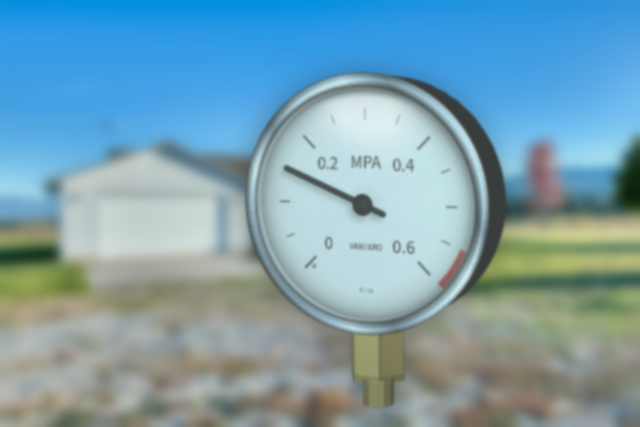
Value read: 0.15,MPa
